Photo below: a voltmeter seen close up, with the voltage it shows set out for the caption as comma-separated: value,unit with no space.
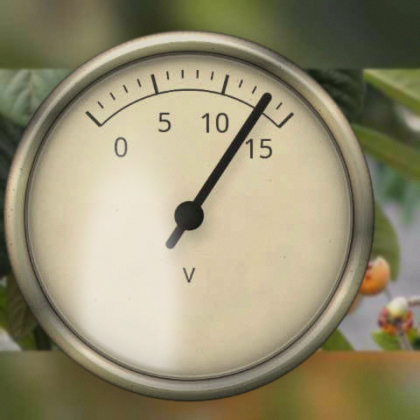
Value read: 13,V
